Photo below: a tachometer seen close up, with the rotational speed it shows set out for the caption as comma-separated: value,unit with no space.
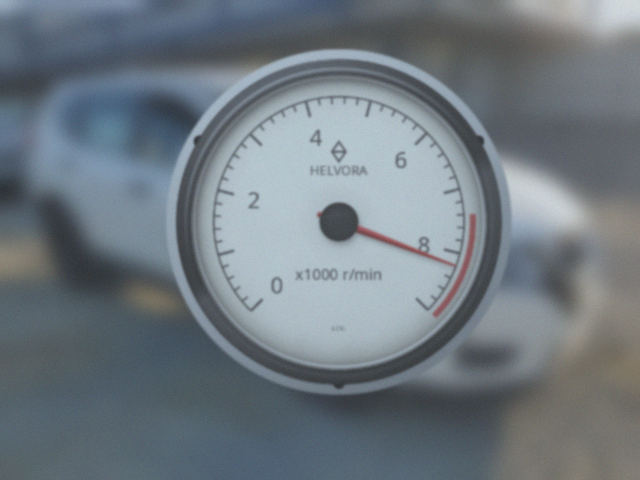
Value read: 8200,rpm
